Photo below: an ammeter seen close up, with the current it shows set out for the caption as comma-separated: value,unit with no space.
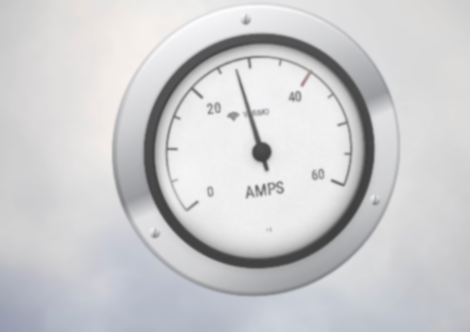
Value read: 27.5,A
